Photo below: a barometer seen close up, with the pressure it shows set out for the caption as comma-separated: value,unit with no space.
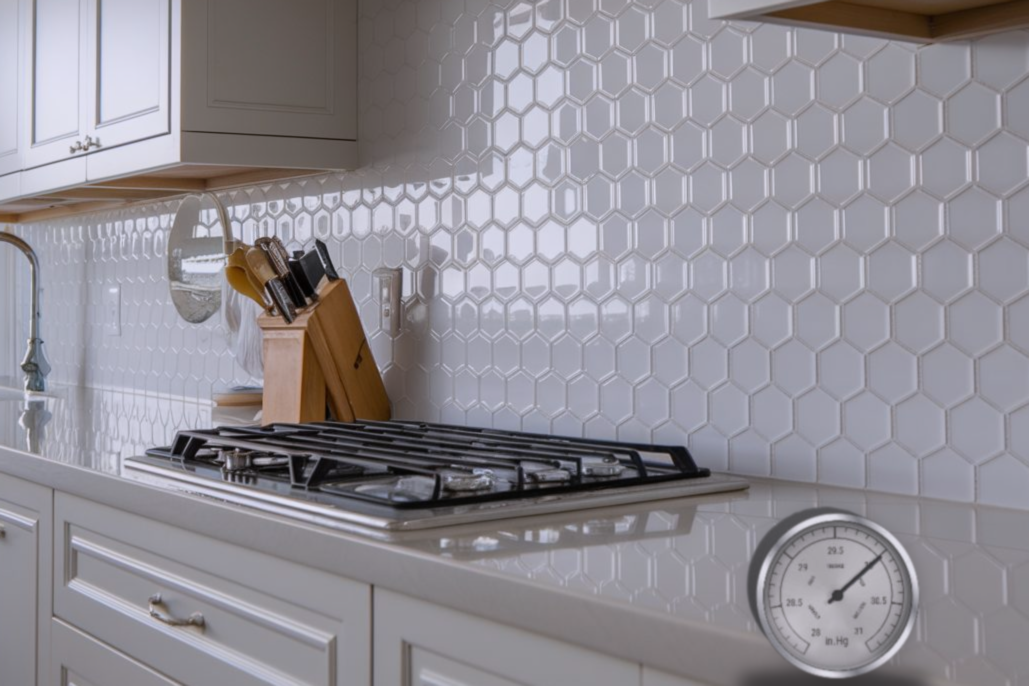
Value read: 30,inHg
